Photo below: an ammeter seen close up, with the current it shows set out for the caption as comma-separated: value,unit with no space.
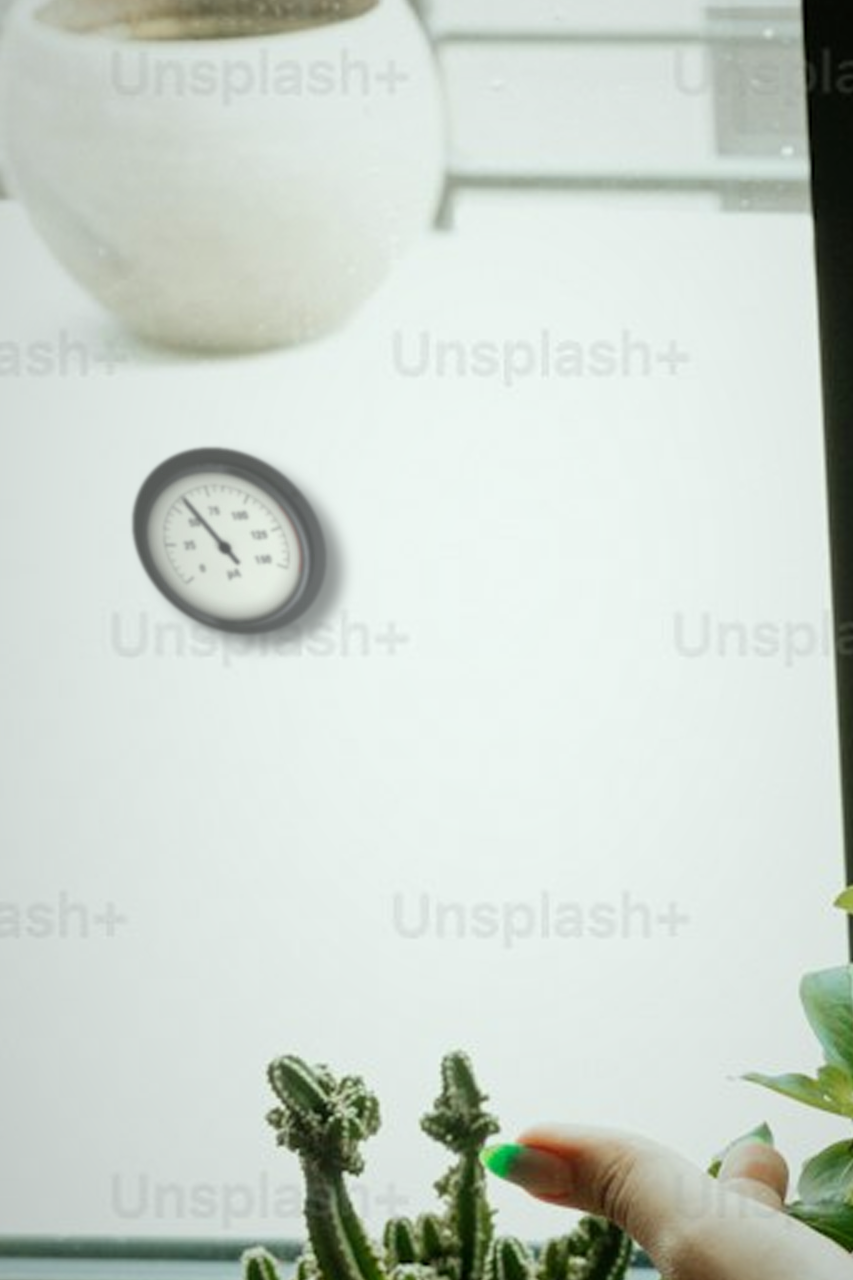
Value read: 60,µA
